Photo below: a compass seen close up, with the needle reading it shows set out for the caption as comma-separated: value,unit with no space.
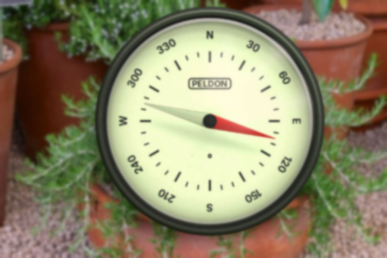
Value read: 105,°
